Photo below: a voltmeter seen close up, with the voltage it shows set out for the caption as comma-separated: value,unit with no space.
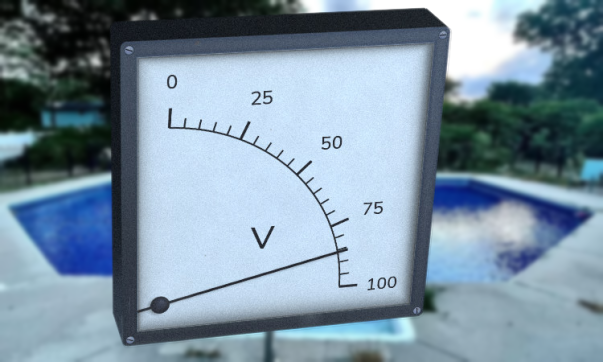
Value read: 85,V
